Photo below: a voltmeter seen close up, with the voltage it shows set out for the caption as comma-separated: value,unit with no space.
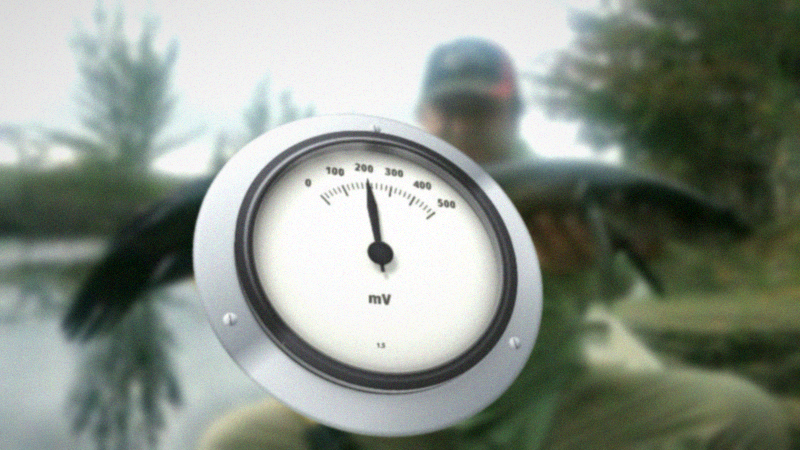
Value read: 200,mV
